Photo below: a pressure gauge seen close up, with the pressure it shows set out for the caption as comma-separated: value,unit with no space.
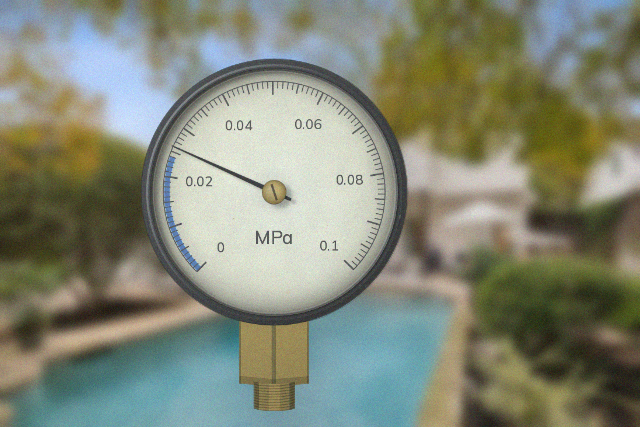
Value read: 0.026,MPa
